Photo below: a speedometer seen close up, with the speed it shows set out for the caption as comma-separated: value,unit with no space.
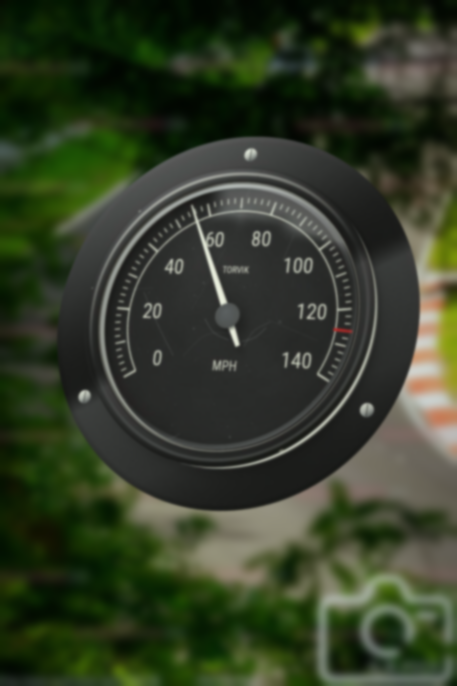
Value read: 56,mph
